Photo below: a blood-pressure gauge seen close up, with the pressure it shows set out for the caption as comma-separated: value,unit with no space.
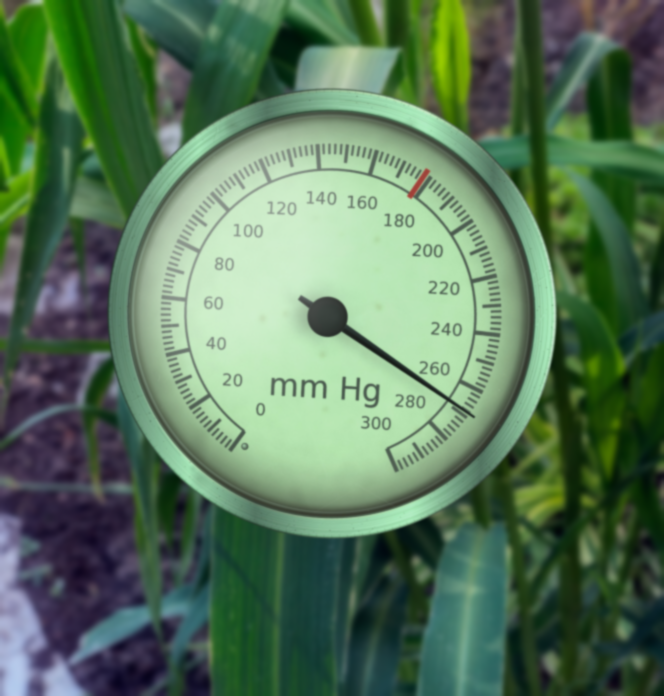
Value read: 268,mmHg
